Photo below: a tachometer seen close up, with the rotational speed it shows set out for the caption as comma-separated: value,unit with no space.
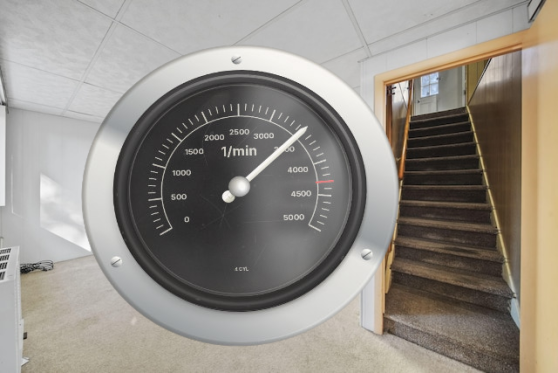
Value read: 3500,rpm
